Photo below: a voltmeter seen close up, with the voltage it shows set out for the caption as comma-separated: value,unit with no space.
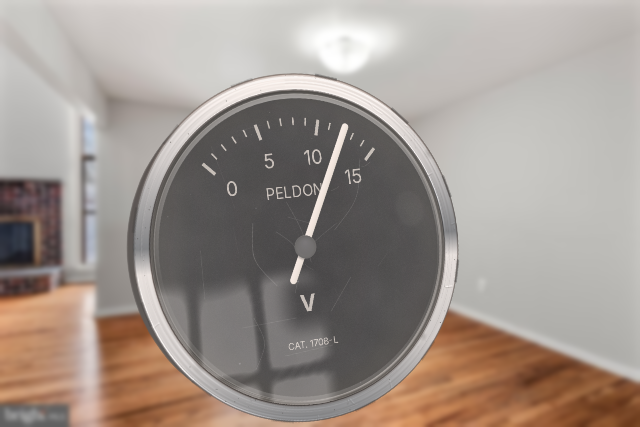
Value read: 12,V
